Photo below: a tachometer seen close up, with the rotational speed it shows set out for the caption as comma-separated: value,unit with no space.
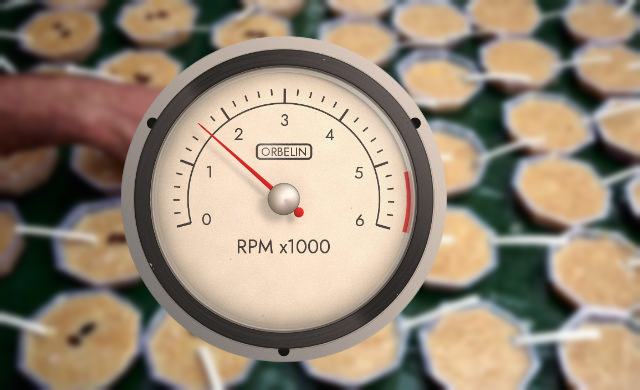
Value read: 1600,rpm
